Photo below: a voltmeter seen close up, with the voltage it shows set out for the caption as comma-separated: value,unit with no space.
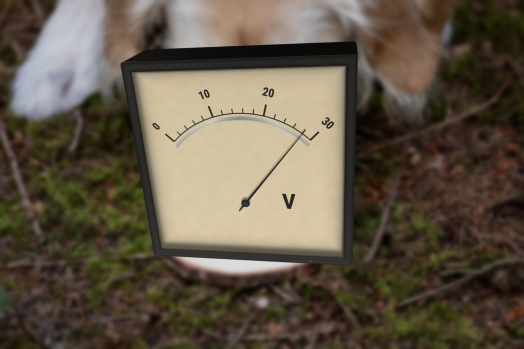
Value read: 28,V
